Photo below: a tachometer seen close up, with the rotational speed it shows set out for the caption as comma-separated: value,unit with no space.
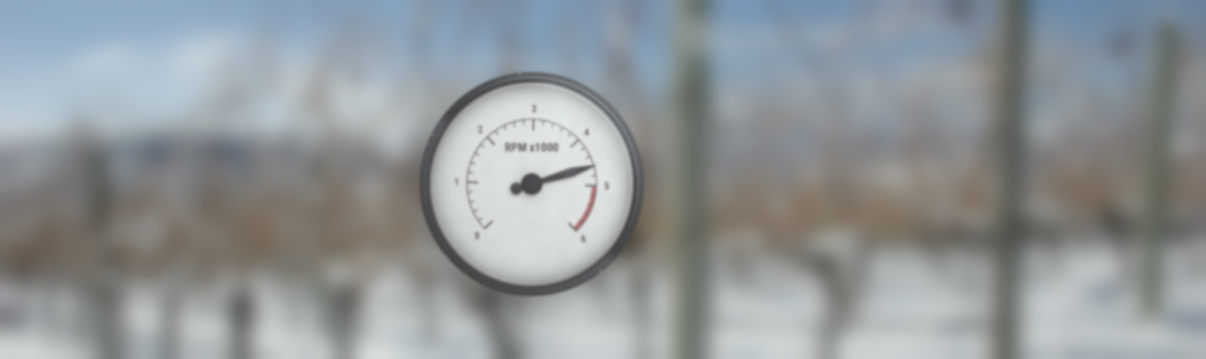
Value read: 4600,rpm
